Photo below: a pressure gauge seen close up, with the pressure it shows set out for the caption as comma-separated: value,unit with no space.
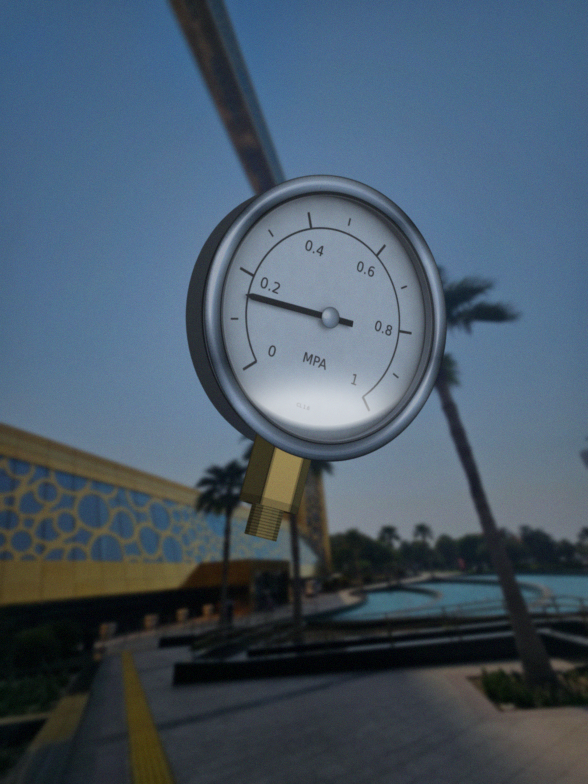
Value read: 0.15,MPa
